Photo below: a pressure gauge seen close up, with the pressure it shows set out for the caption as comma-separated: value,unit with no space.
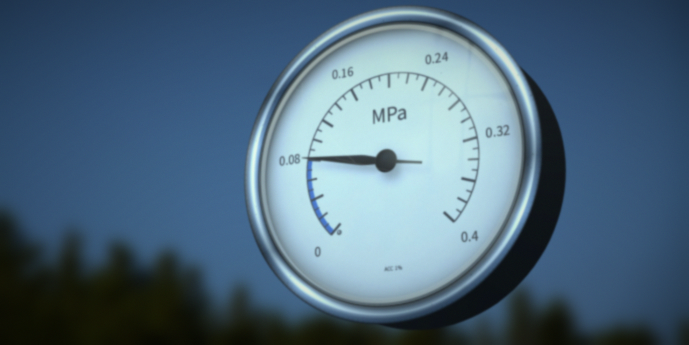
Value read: 0.08,MPa
